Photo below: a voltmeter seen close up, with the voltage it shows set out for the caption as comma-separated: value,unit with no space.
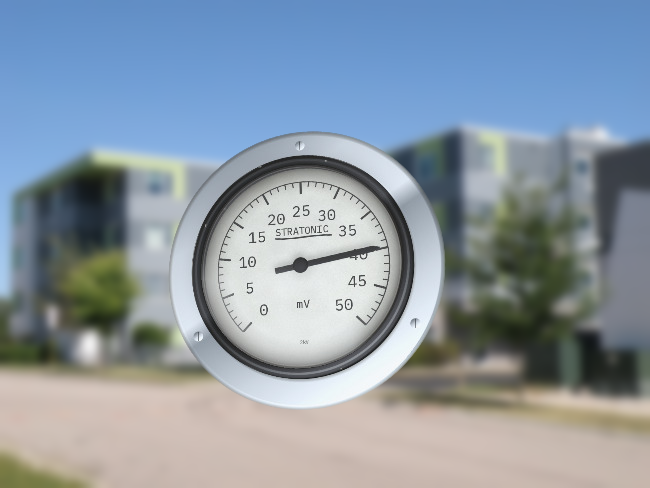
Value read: 40,mV
